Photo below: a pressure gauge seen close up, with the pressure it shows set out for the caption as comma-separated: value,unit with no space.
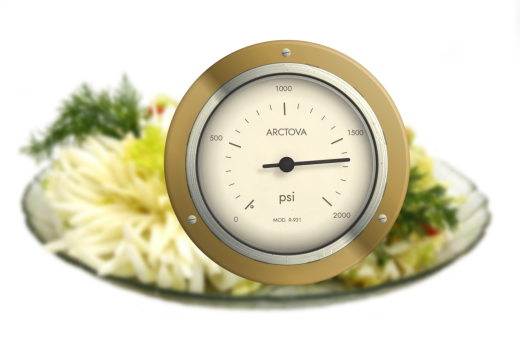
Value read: 1650,psi
